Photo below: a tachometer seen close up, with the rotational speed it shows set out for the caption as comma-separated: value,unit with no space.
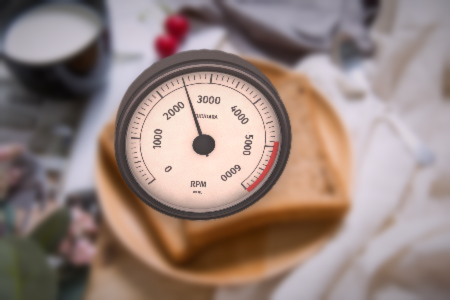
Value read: 2500,rpm
